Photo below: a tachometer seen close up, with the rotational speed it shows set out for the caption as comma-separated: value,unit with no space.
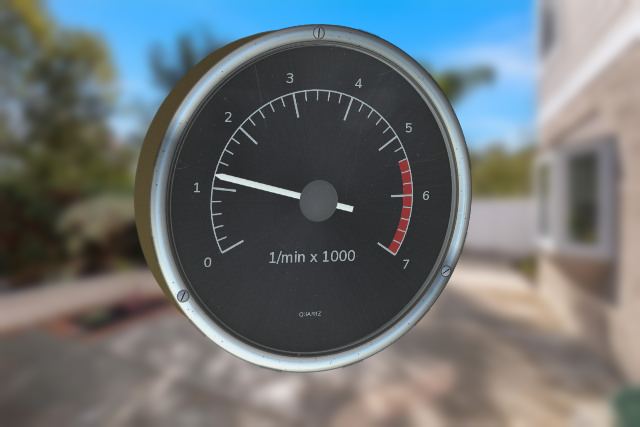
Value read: 1200,rpm
